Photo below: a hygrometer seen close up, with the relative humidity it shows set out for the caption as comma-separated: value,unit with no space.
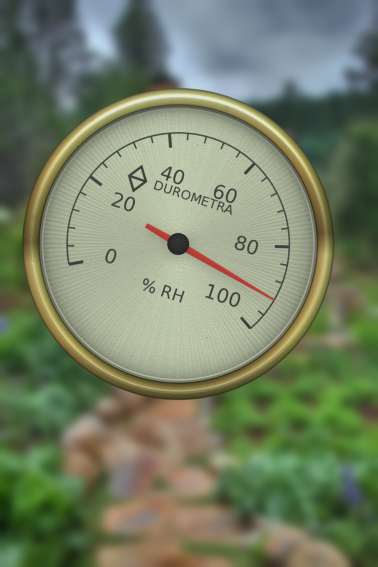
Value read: 92,%
